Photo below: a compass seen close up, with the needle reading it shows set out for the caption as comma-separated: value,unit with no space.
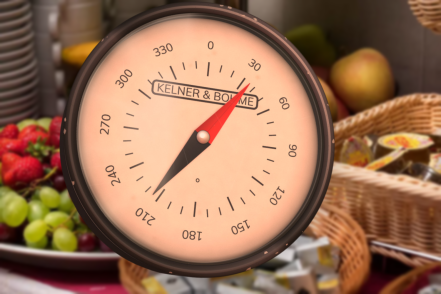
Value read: 35,°
